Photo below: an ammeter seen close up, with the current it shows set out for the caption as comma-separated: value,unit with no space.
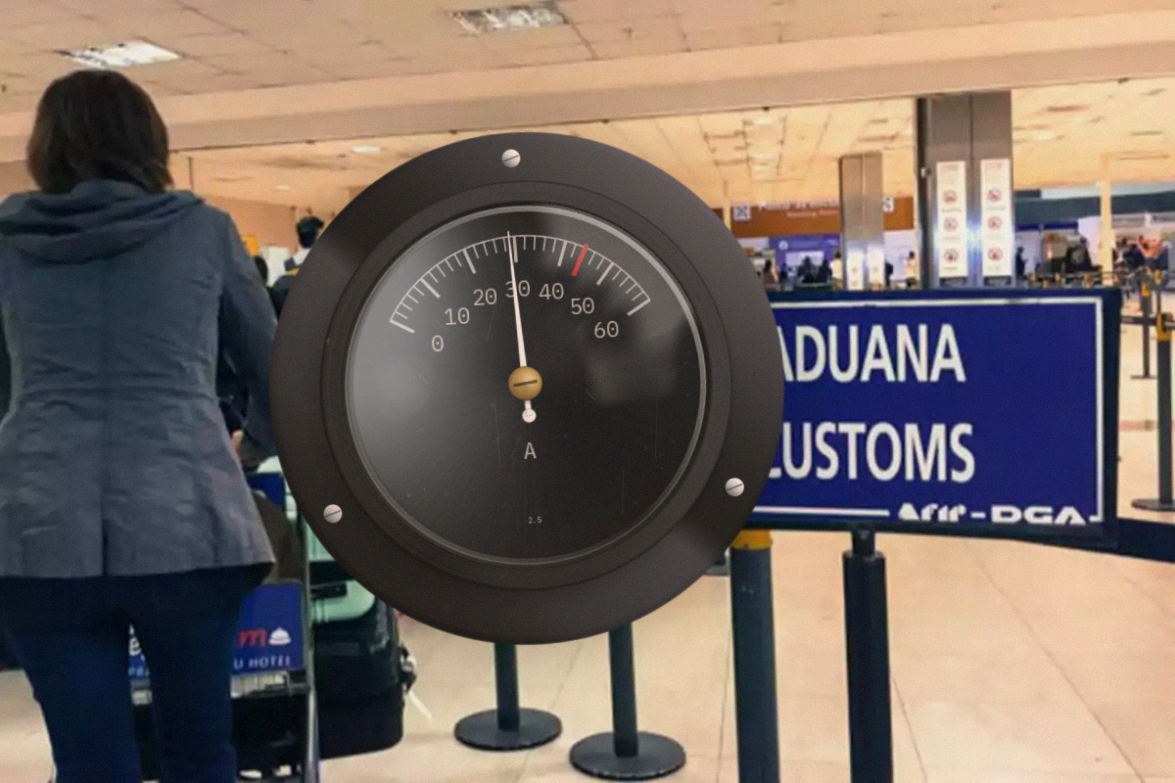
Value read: 29,A
